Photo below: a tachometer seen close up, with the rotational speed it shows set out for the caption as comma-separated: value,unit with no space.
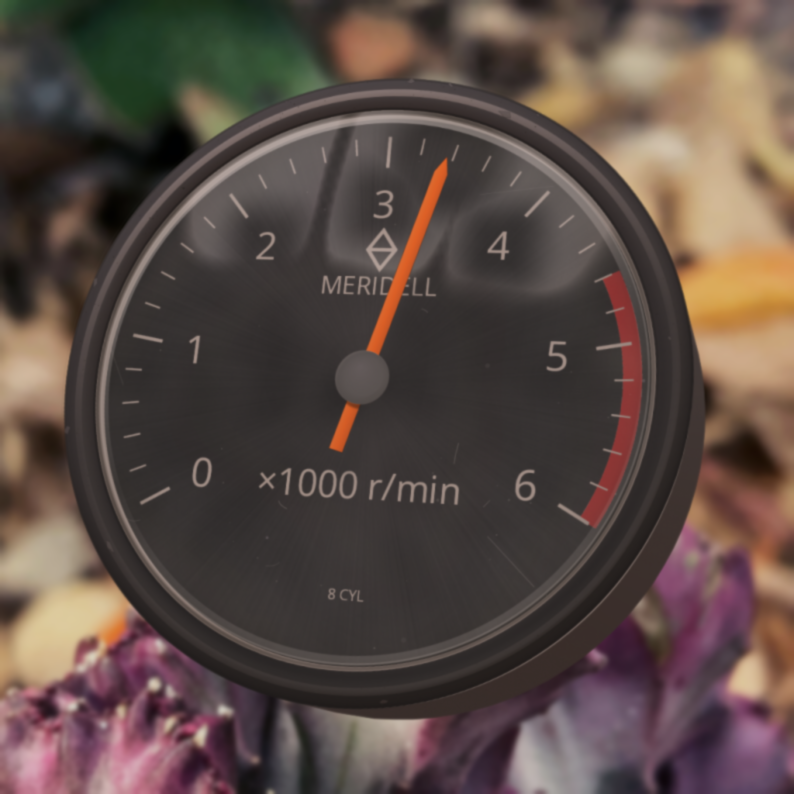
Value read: 3400,rpm
